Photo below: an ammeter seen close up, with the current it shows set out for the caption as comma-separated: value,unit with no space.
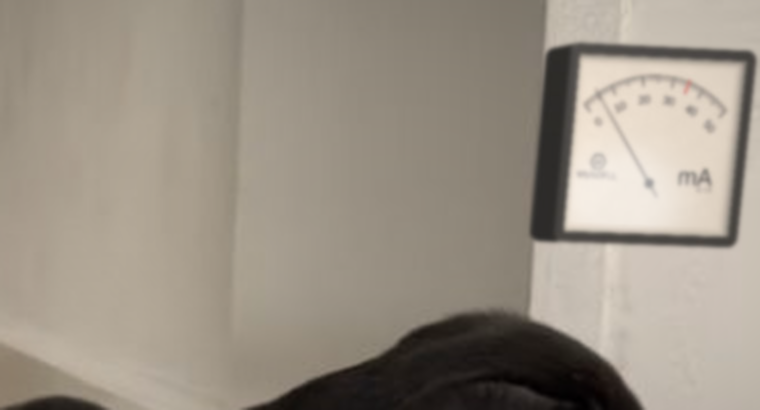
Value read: 5,mA
